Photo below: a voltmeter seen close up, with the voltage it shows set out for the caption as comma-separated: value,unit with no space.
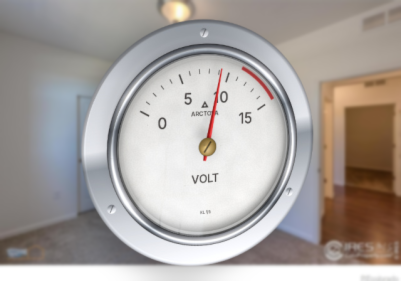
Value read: 9,V
